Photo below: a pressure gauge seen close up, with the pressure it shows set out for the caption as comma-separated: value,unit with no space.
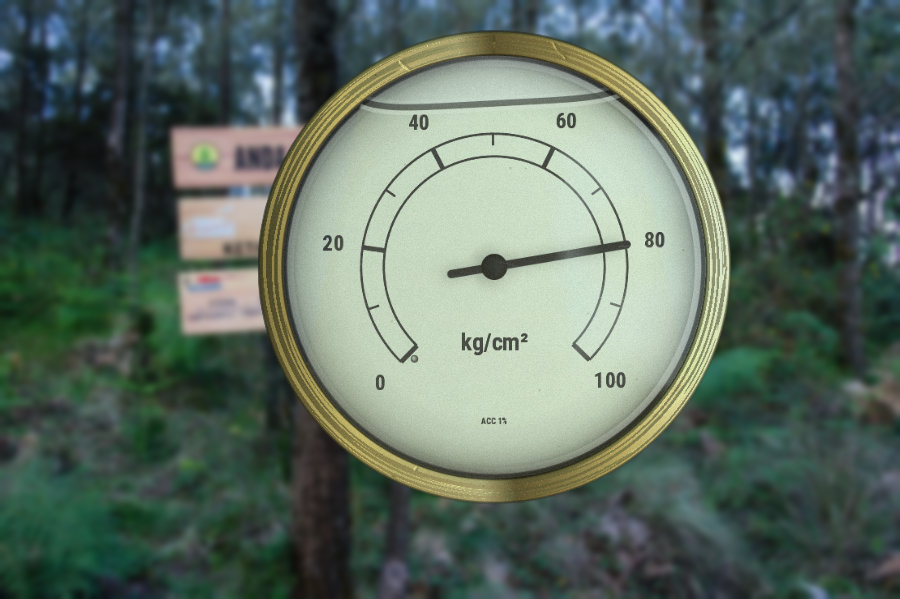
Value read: 80,kg/cm²
